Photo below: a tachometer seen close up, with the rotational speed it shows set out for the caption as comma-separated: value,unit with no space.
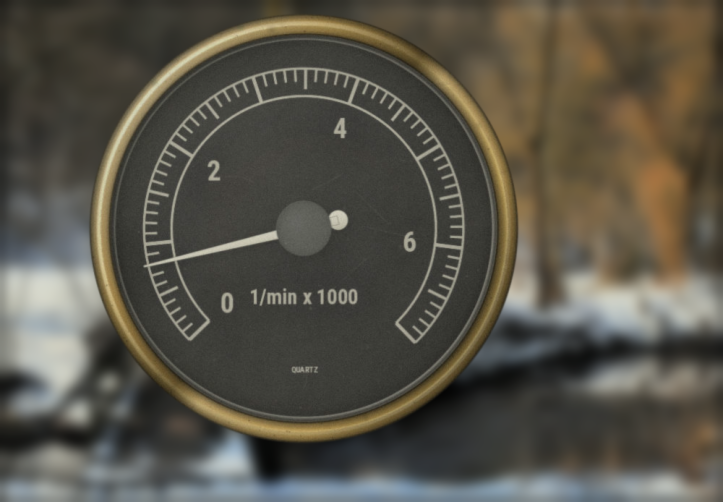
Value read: 800,rpm
